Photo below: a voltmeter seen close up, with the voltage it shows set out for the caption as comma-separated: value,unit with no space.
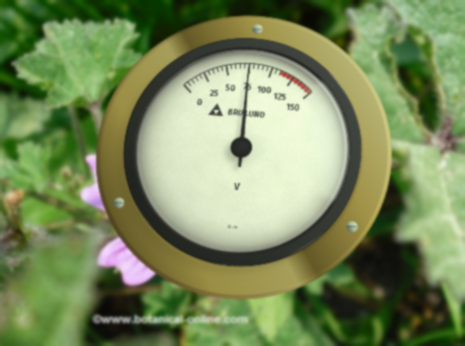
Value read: 75,V
